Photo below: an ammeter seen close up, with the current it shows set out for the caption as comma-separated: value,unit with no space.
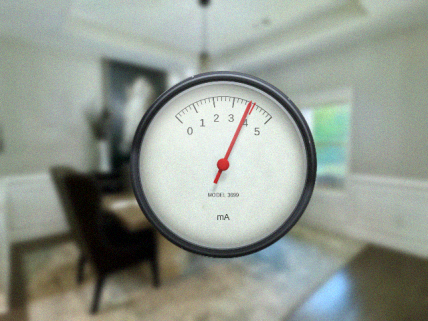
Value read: 3.8,mA
